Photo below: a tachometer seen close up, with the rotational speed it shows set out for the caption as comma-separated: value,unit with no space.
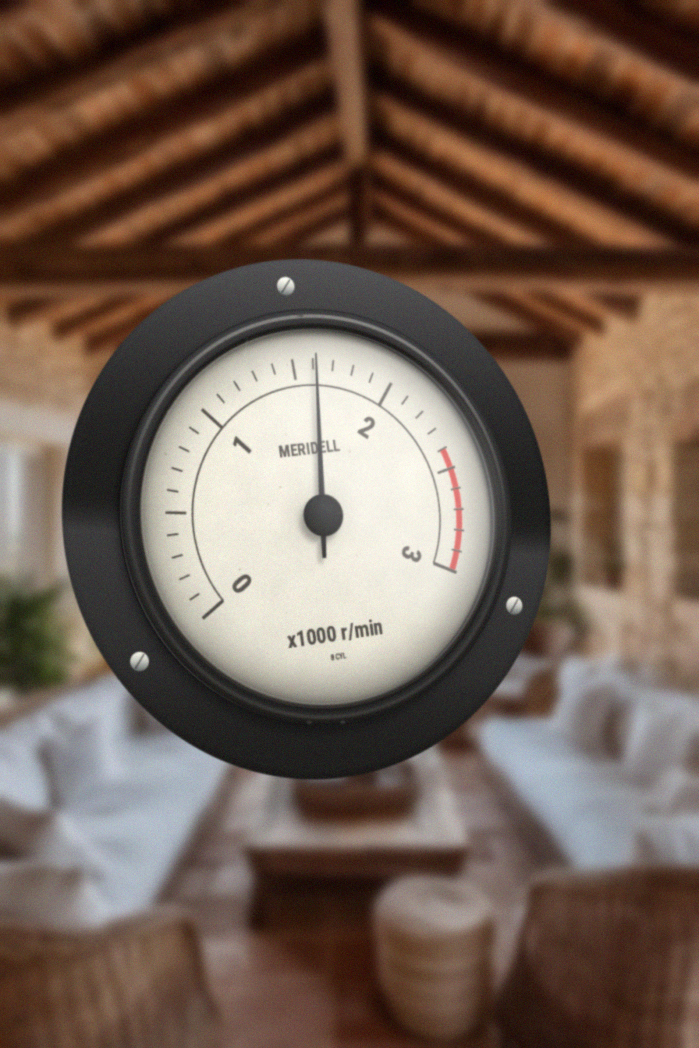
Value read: 1600,rpm
